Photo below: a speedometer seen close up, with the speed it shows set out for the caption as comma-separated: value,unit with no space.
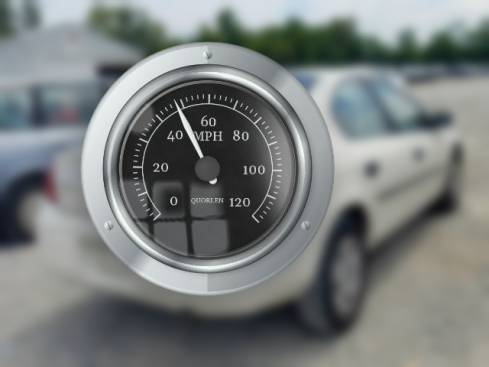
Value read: 48,mph
